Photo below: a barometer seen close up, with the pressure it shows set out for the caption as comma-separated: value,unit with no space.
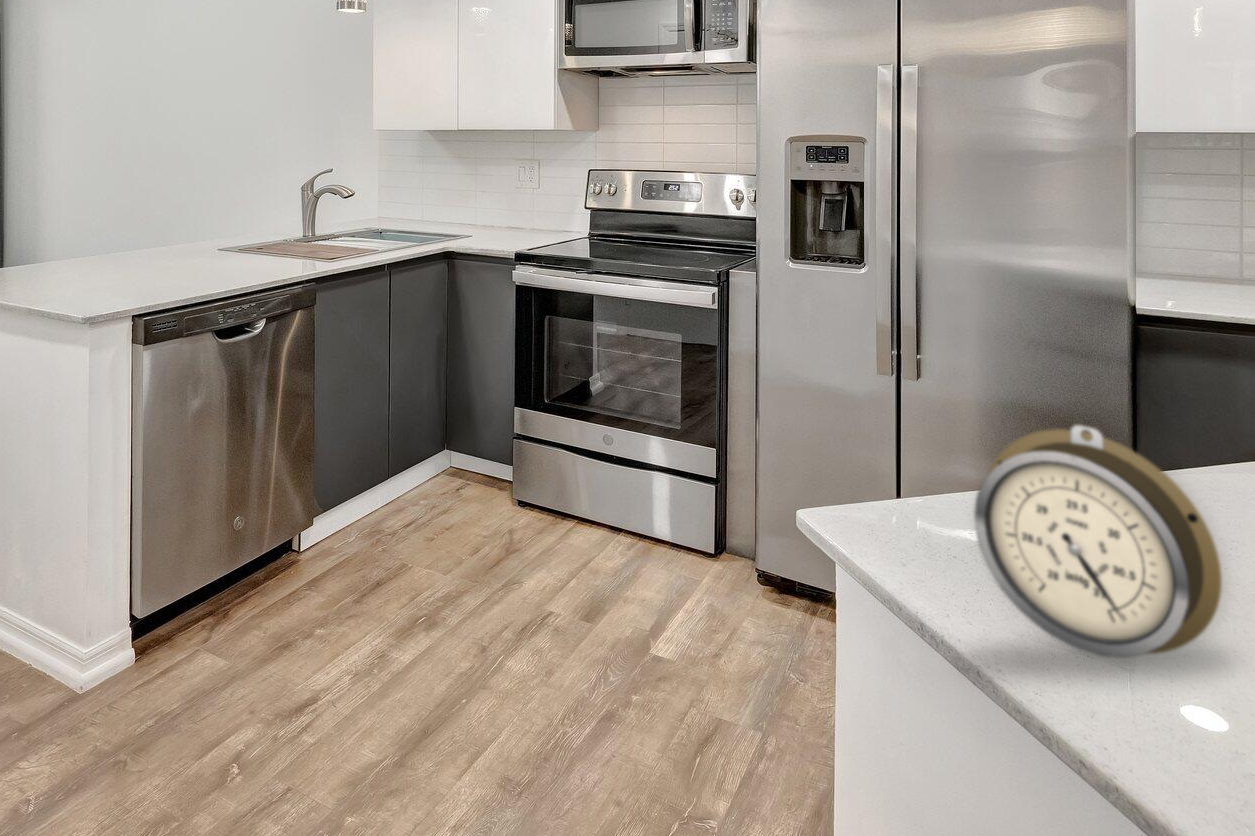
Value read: 30.9,inHg
